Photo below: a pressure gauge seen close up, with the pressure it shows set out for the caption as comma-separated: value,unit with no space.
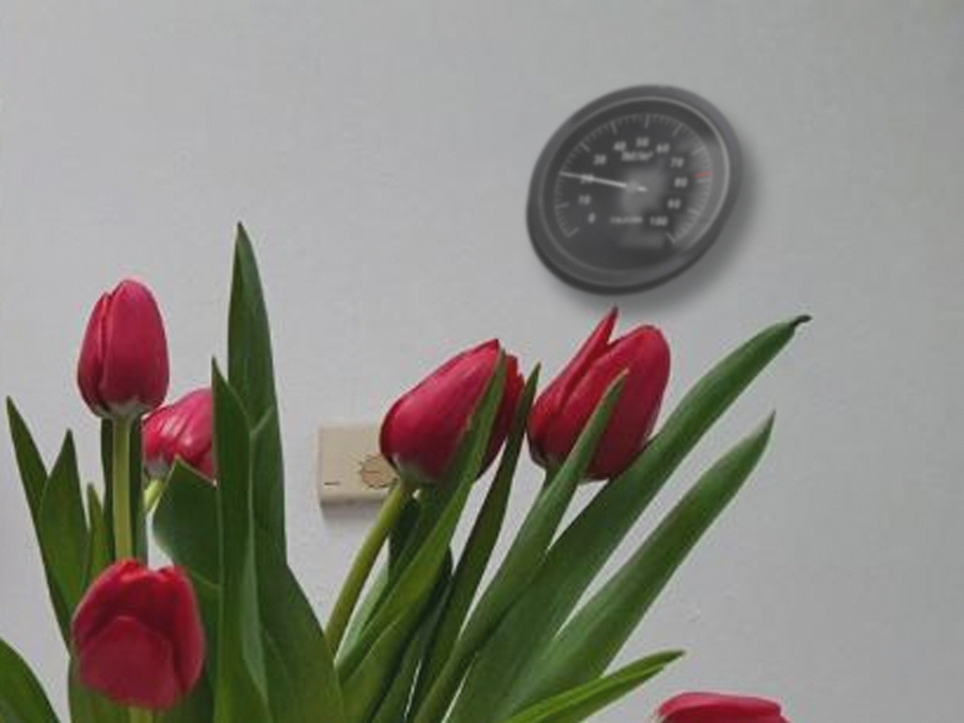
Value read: 20,psi
